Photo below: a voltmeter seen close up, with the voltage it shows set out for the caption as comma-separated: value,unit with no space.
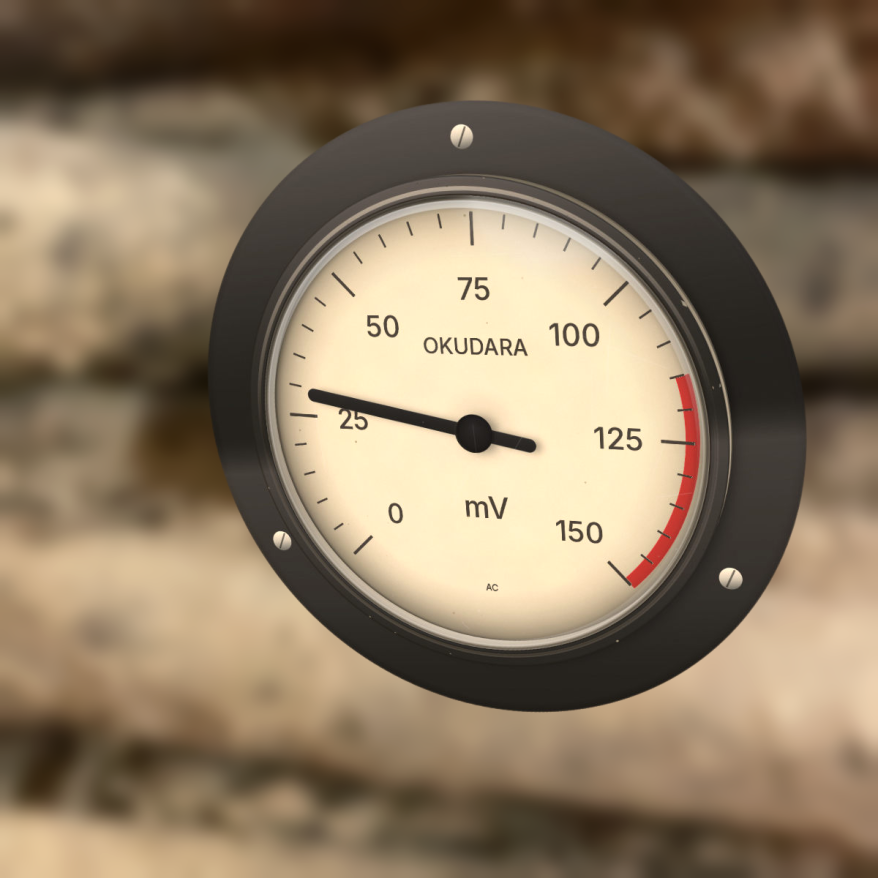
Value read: 30,mV
